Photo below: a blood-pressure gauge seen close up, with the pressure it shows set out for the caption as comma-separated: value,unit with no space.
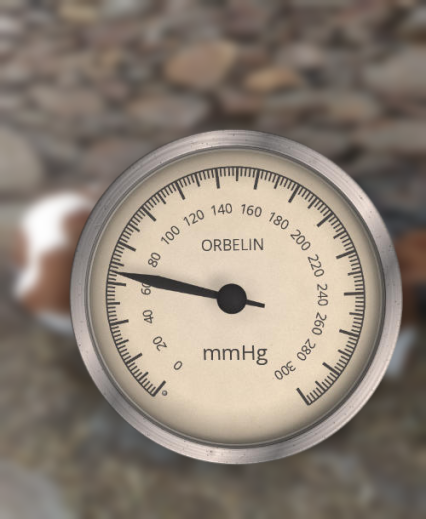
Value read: 66,mmHg
